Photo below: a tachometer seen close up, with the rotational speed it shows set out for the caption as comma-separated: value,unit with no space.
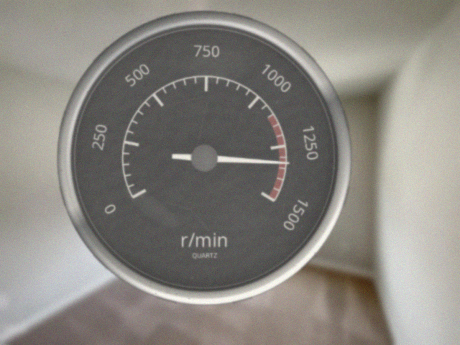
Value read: 1325,rpm
